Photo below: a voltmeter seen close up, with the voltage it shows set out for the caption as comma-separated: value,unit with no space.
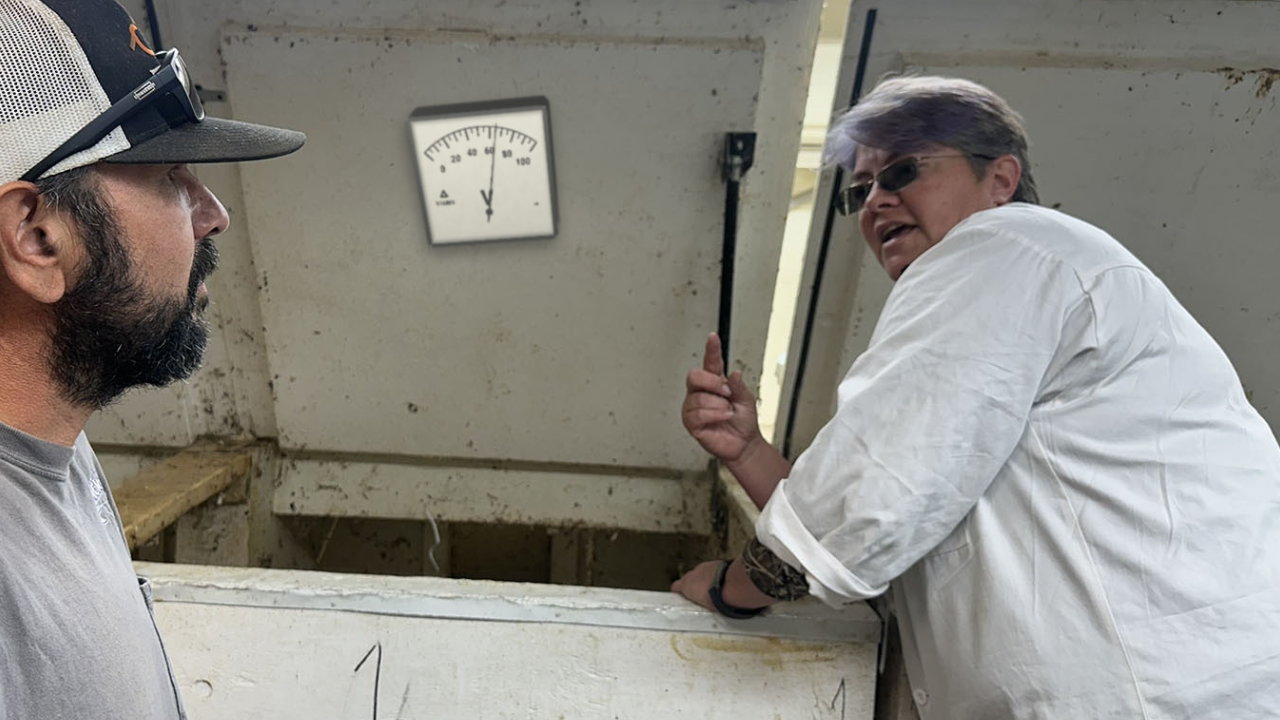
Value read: 65,V
